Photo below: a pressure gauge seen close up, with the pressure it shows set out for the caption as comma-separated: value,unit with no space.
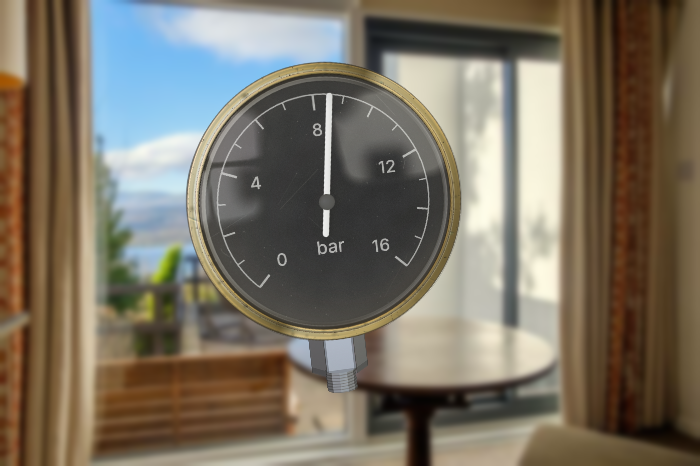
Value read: 8.5,bar
